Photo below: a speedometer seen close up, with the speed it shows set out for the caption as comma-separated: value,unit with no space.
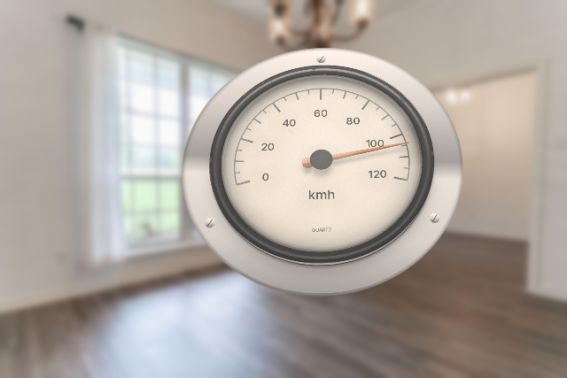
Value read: 105,km/h
